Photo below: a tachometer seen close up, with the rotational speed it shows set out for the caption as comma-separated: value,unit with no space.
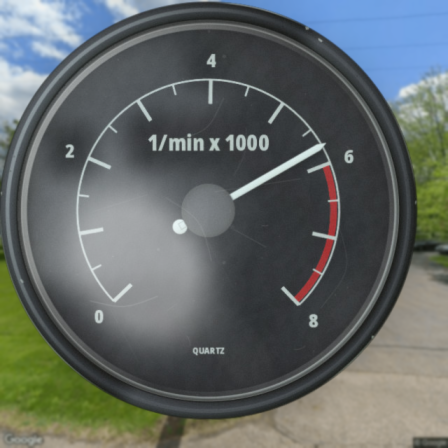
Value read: 5750,rpm
